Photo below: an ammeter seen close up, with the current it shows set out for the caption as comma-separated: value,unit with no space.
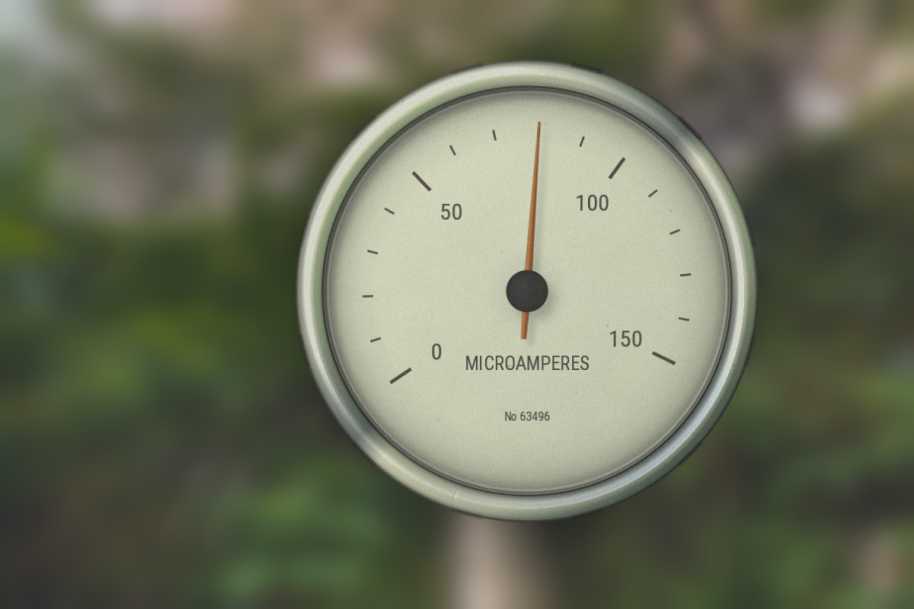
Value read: 80,µA
